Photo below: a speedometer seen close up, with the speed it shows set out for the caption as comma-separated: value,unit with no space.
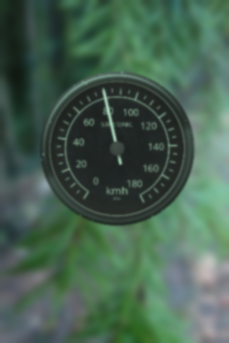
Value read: 80,km/h
